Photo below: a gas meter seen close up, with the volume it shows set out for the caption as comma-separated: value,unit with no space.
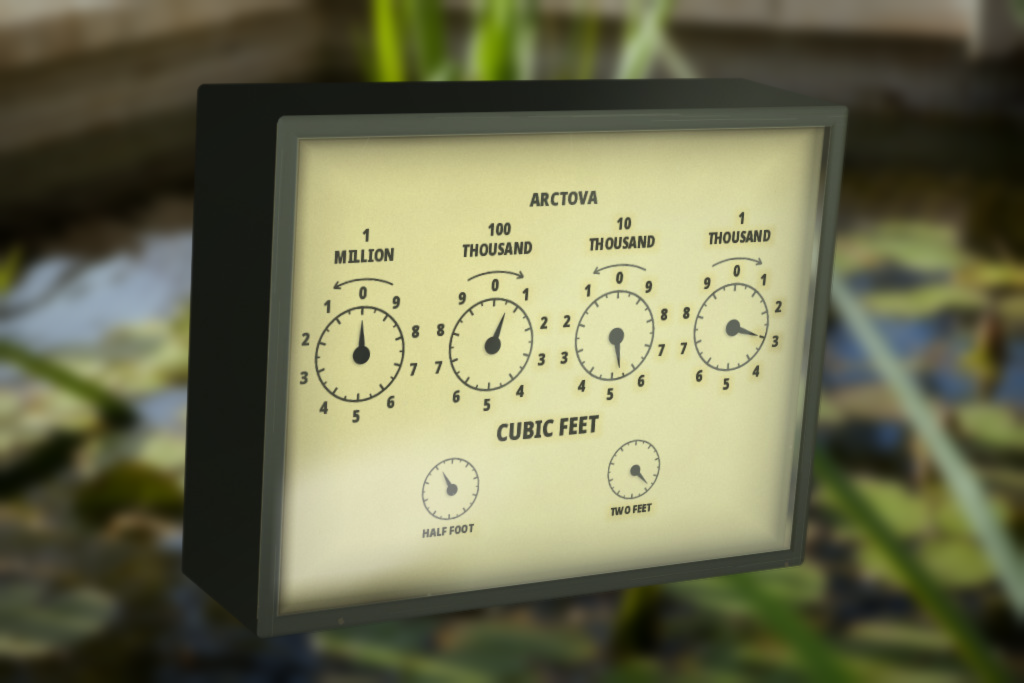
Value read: 5300,ft³
